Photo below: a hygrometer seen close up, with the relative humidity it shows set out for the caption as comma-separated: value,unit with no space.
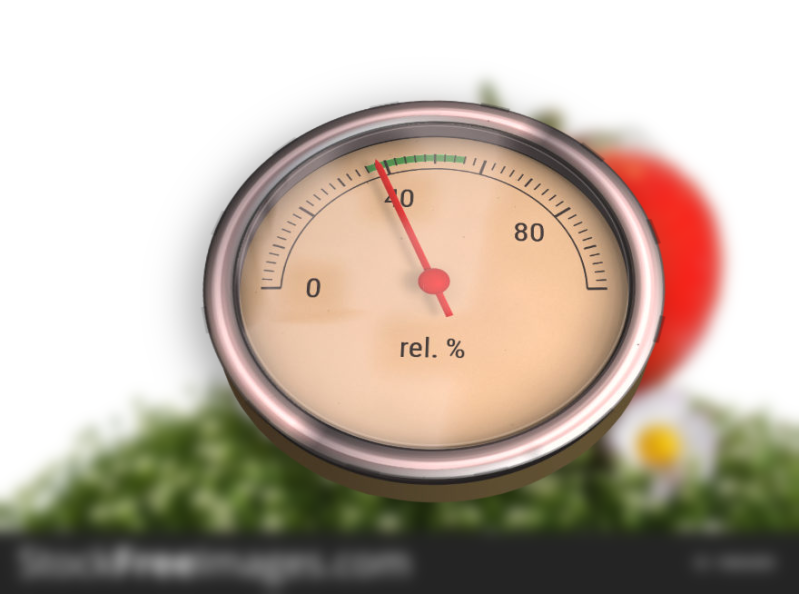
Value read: 38,%
